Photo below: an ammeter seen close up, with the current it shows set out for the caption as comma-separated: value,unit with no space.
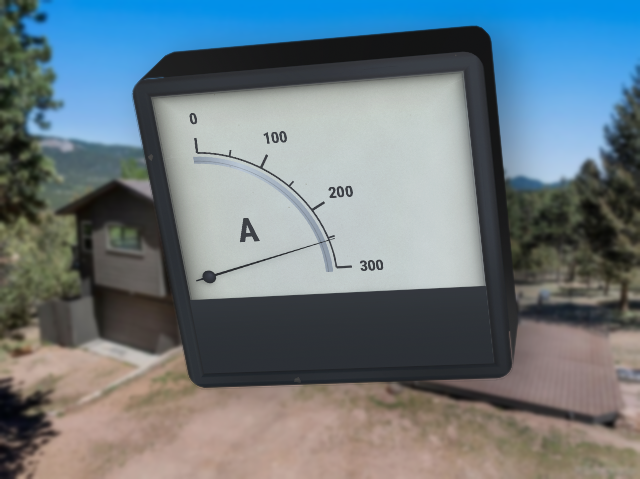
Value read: 250,A
